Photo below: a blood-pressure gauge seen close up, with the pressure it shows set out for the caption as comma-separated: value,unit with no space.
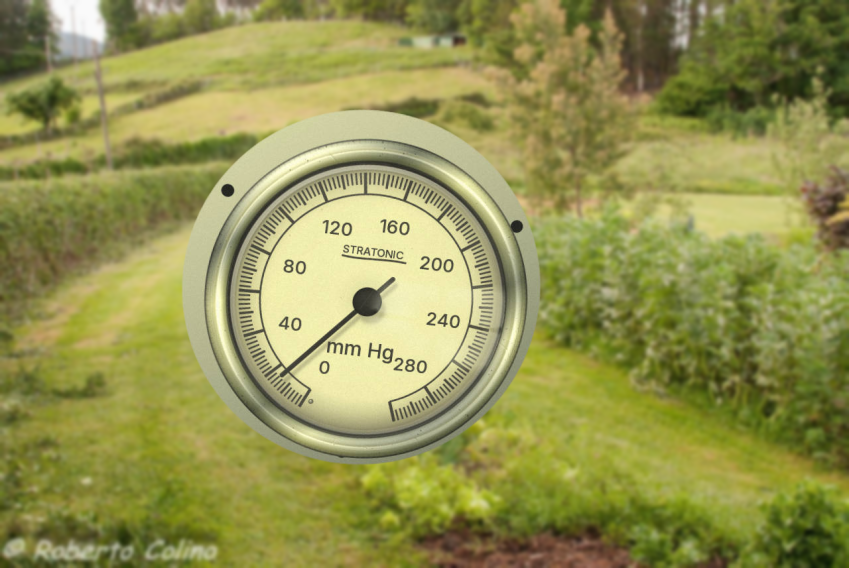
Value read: 16,mmHg
